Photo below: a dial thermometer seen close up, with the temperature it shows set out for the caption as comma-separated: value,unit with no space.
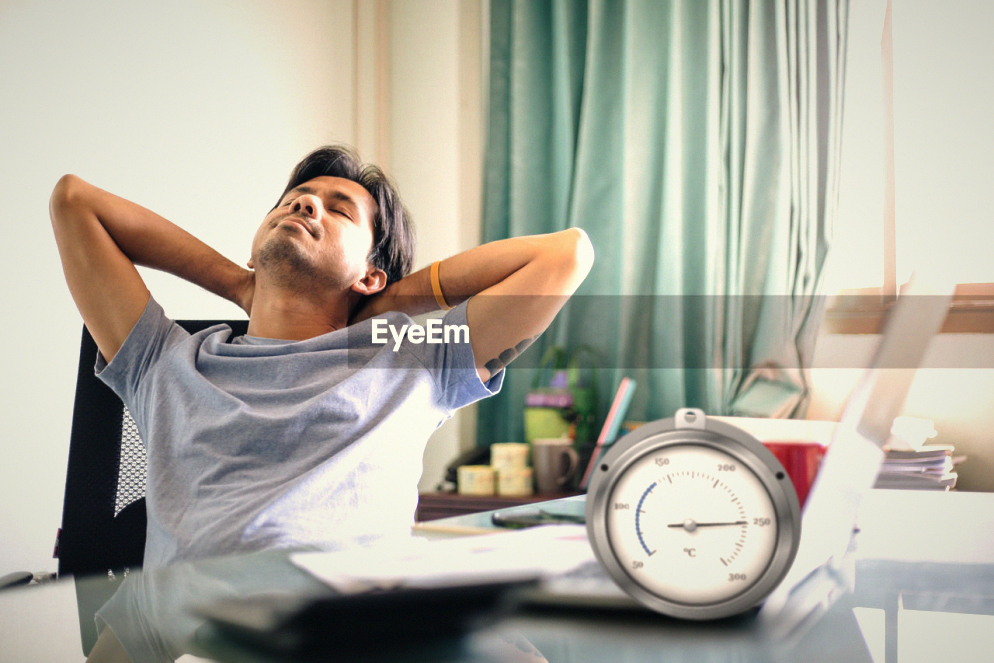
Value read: 250,°C
